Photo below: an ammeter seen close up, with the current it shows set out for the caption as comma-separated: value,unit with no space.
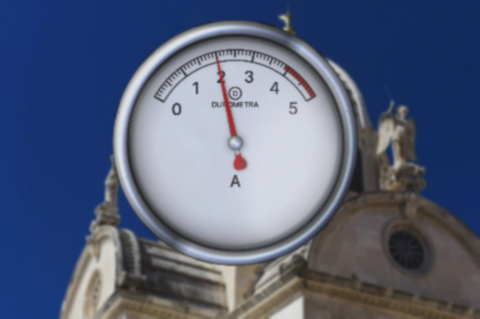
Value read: 2,A
